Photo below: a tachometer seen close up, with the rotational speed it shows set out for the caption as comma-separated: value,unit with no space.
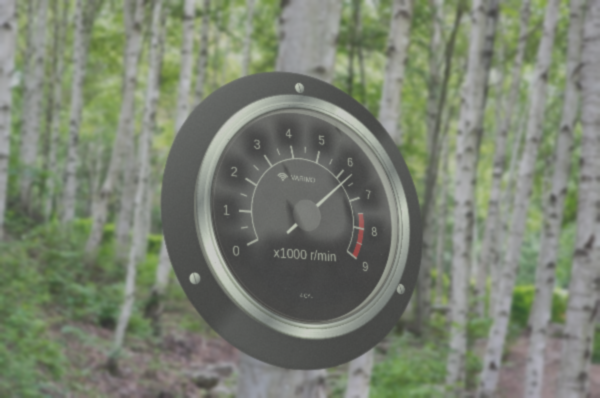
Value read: 6250,rpm
